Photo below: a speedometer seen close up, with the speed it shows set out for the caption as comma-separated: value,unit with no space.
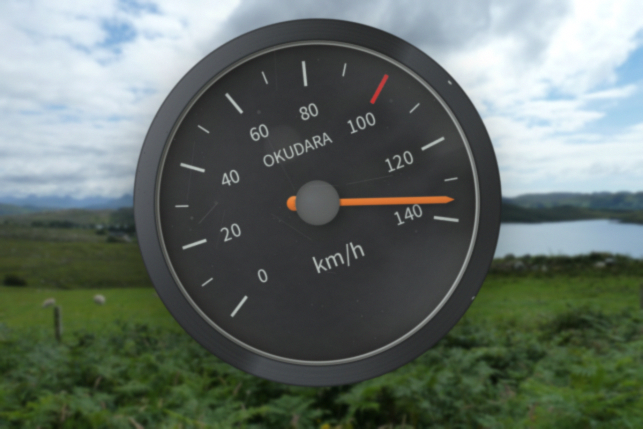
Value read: 135,km/h
